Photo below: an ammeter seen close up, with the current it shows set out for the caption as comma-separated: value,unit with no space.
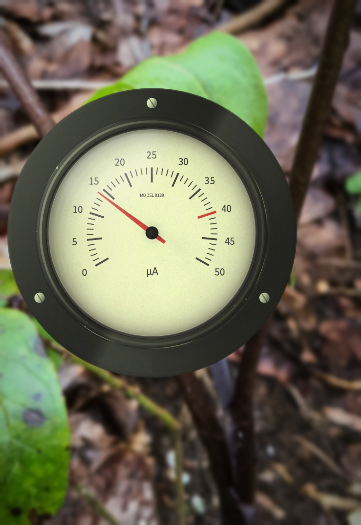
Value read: 14,µA
